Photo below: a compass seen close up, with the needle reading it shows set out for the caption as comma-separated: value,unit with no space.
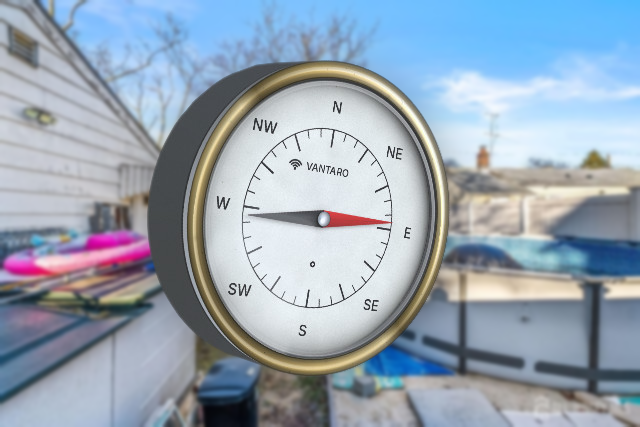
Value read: 85,°
